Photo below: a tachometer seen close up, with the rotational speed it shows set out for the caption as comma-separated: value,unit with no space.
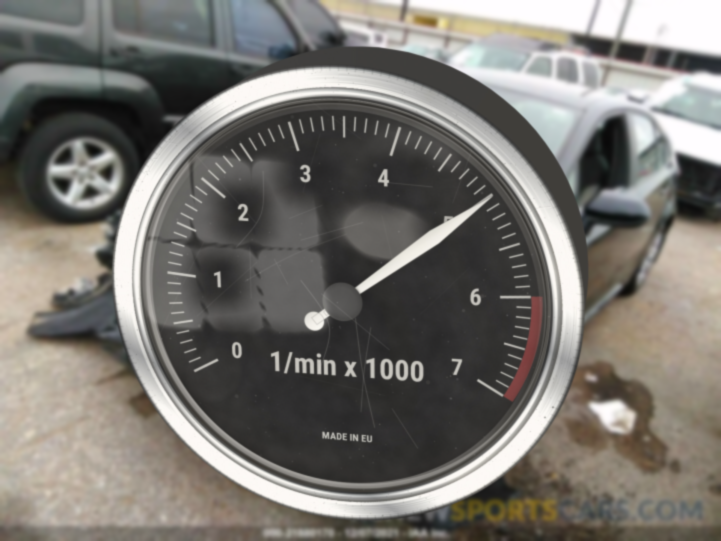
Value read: 5000,rpm
